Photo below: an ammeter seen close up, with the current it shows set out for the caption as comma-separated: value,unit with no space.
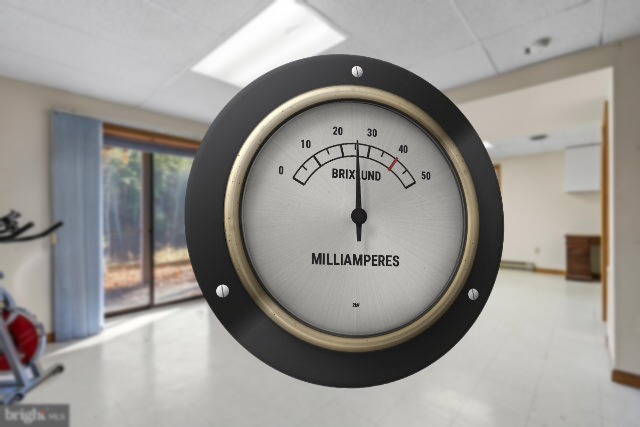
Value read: 25,mA
